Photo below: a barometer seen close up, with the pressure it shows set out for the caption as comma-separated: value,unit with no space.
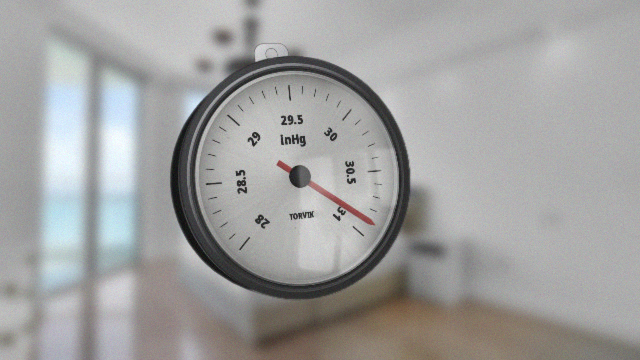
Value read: 30.9,inHg
